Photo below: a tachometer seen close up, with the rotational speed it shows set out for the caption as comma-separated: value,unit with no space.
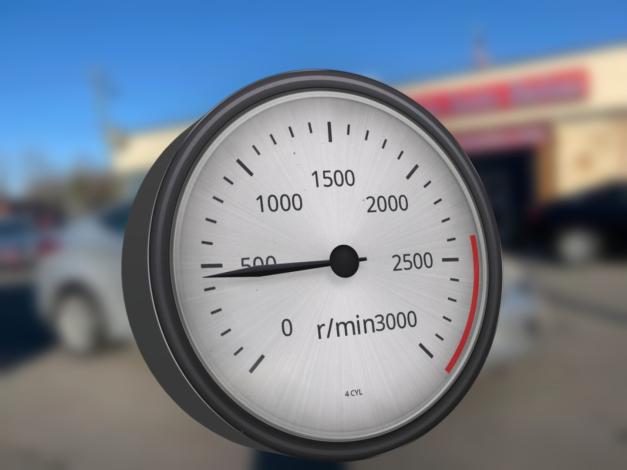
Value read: 450,rpm
